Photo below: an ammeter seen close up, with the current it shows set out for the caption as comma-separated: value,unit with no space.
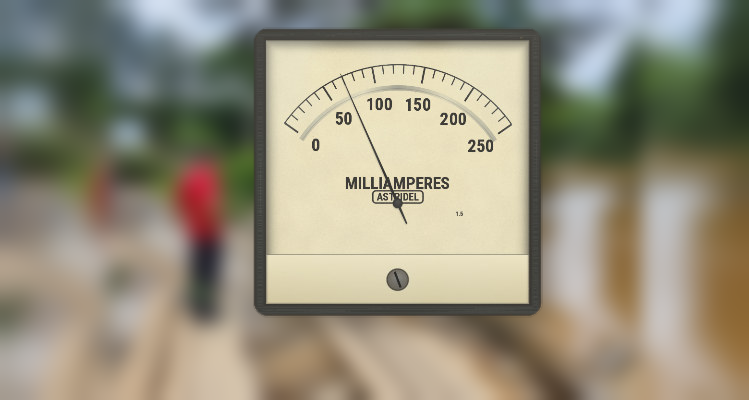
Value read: 70,mA
